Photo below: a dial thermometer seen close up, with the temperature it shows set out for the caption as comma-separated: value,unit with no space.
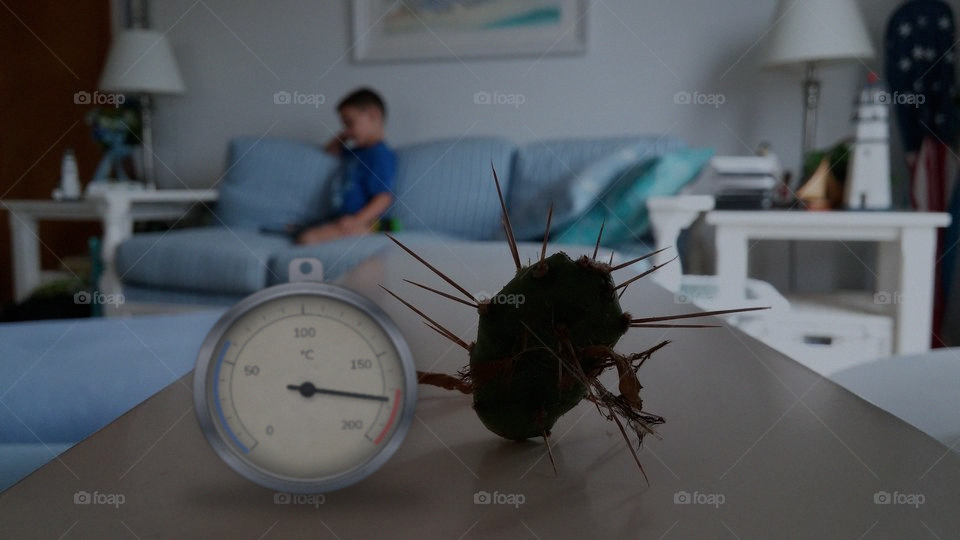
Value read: 175,°C
